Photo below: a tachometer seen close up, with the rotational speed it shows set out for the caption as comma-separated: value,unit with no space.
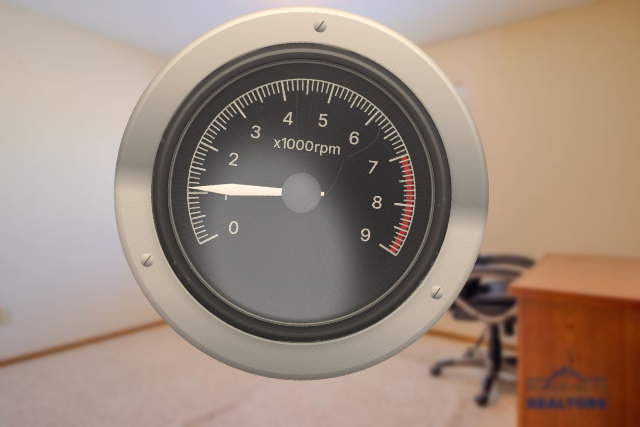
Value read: 1100,rpm
